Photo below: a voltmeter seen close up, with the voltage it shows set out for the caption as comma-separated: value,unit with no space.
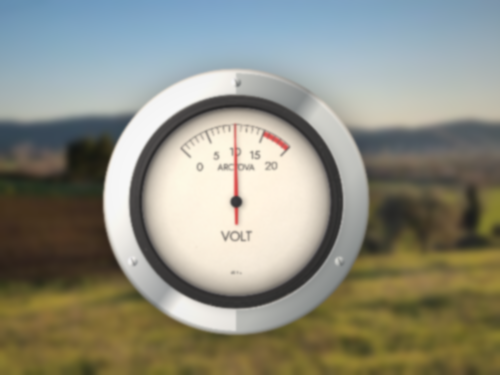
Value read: 10,V
